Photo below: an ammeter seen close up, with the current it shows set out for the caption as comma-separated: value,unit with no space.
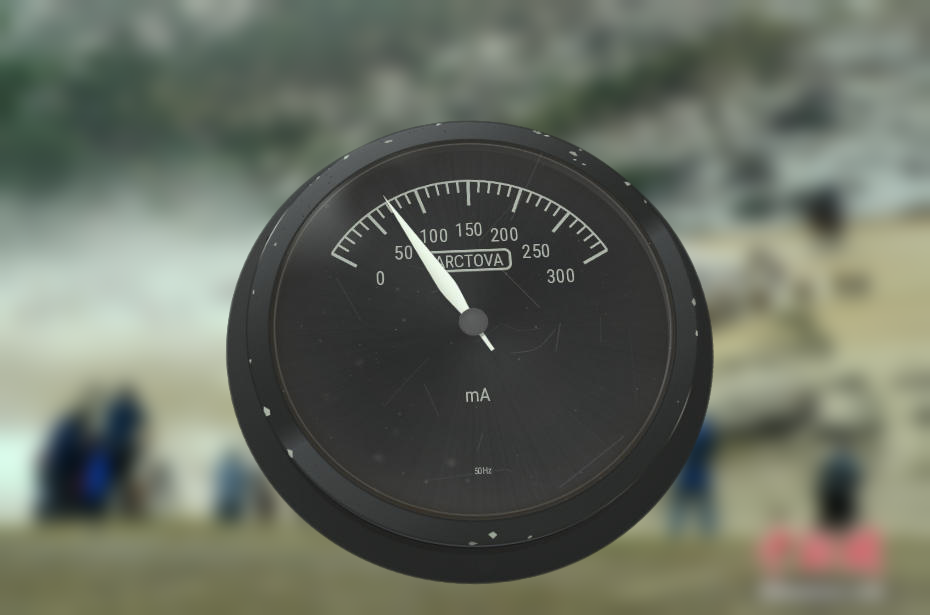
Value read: 70,mA
